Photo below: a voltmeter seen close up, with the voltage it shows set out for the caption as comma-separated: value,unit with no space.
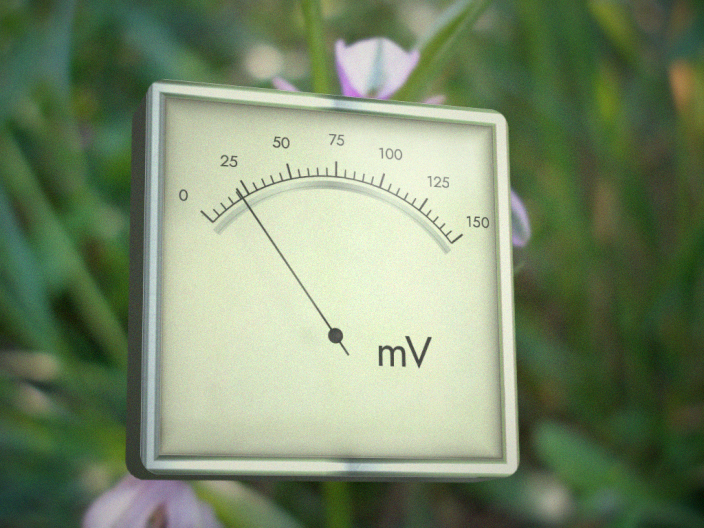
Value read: 20,mV
